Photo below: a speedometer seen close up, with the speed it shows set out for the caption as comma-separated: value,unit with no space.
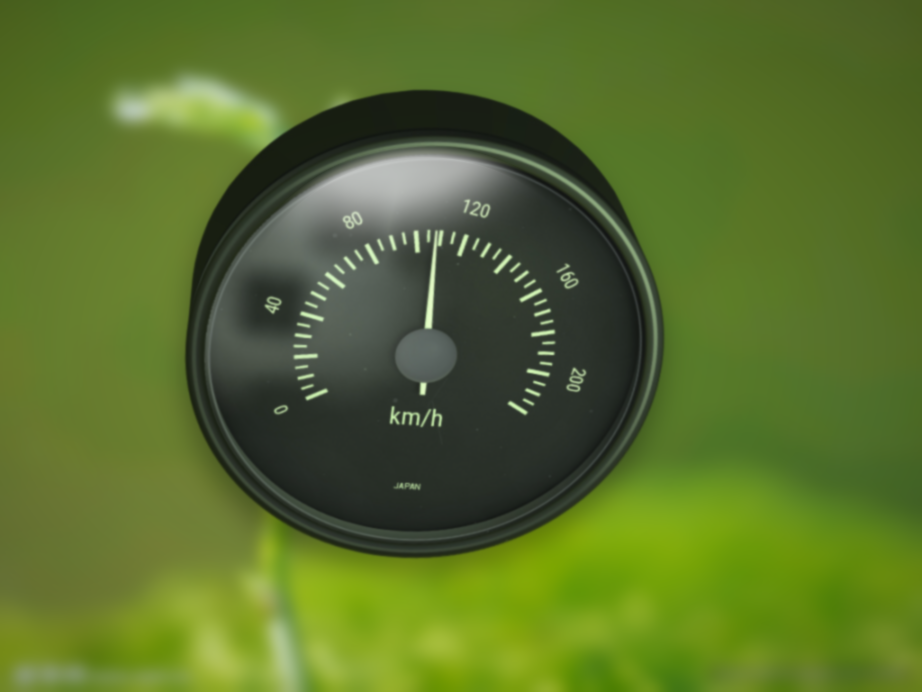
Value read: 107.5,km/h
